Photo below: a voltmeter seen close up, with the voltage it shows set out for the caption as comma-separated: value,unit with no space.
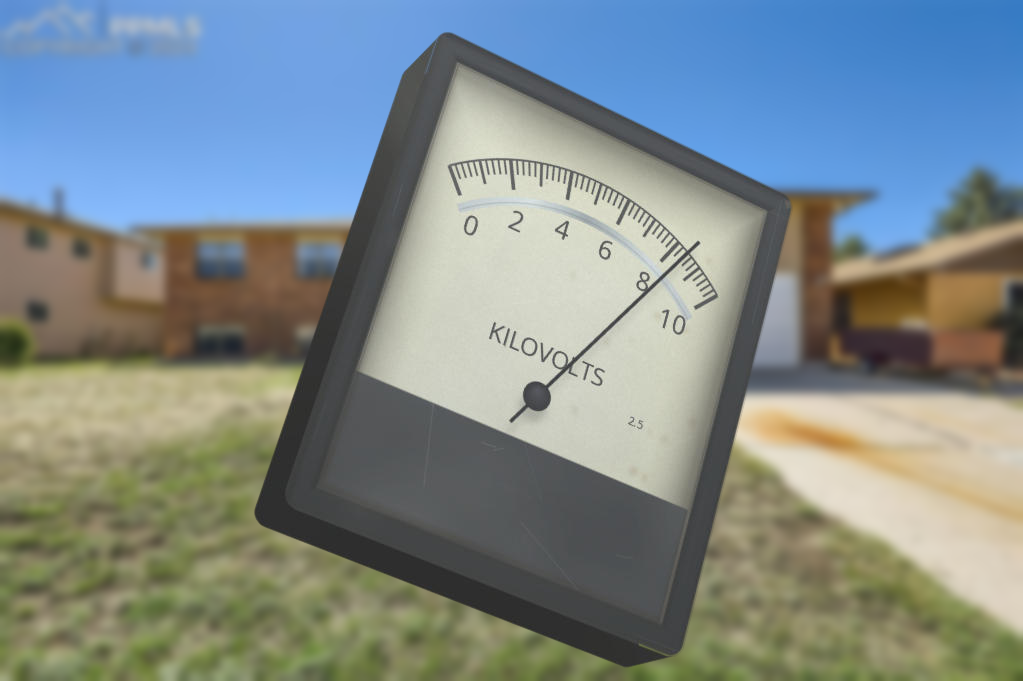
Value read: 8.4,kV
